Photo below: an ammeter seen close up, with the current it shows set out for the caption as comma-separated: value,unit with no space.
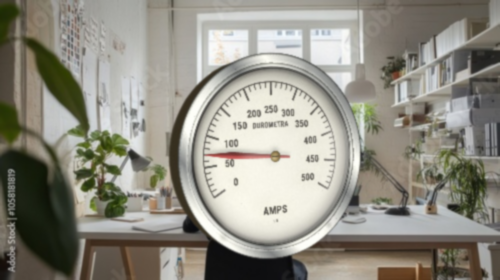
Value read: 70,A
